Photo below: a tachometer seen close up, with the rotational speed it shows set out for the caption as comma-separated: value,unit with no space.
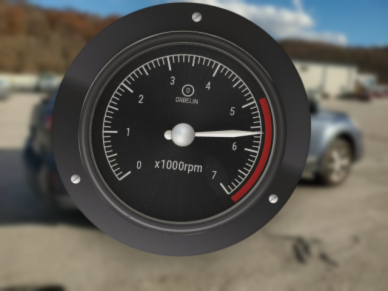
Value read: 5600,rpm
